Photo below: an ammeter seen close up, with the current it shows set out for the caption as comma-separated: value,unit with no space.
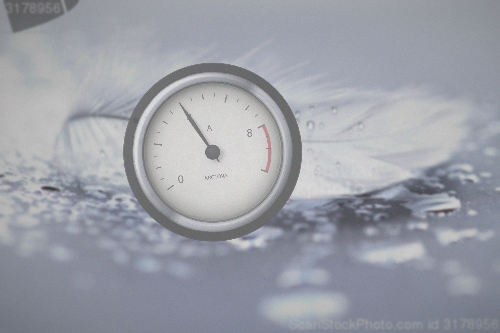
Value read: 4,A
